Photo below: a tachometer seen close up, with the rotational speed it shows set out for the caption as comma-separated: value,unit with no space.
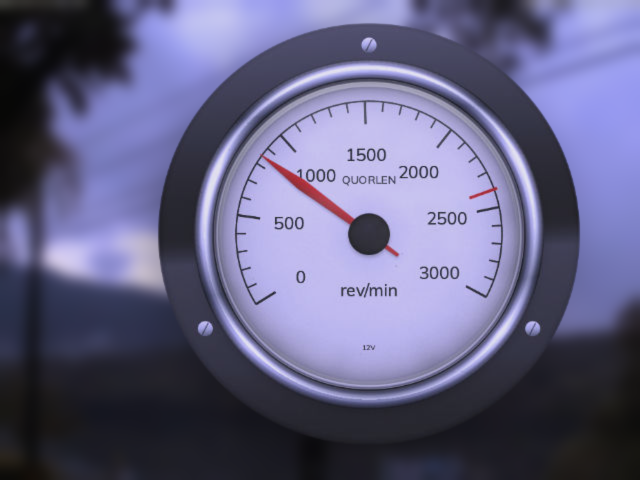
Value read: 850,rpm
